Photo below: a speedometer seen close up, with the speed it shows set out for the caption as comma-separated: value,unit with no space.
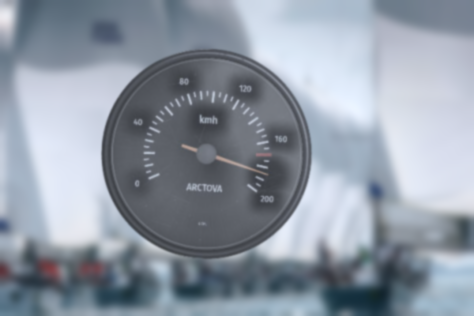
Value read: 185,km/h
